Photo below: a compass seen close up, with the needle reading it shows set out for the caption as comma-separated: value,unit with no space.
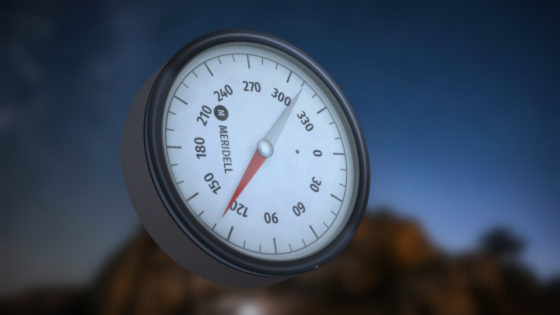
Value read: 130,°
